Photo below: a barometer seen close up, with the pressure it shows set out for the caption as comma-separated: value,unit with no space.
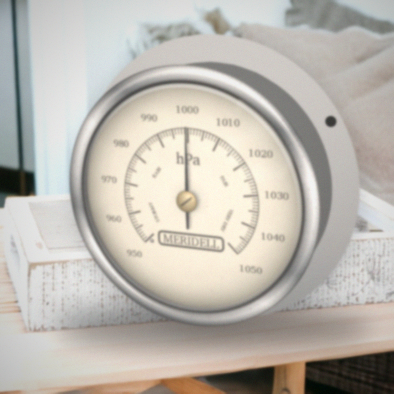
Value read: 1000,hPa
